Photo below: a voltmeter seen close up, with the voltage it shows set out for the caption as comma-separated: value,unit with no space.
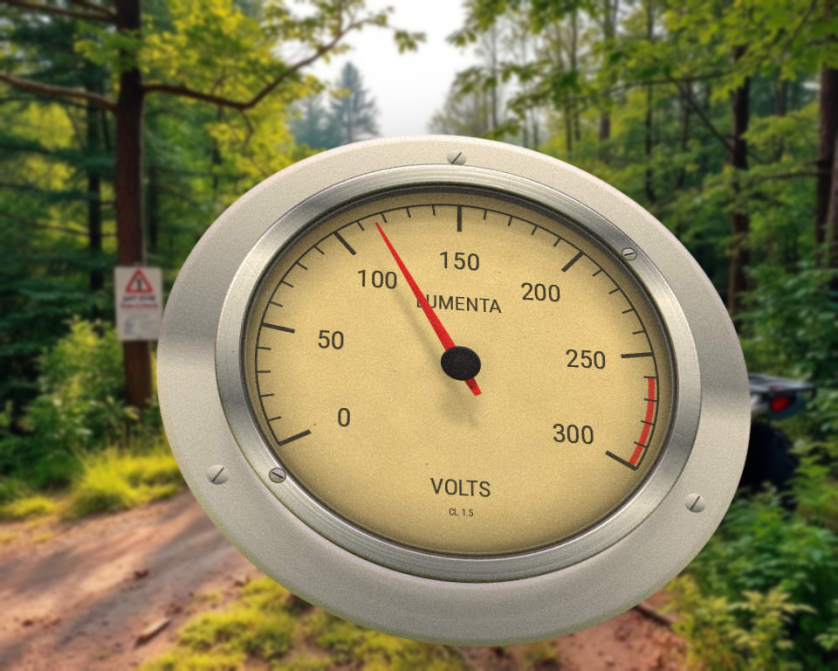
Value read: 115,V
